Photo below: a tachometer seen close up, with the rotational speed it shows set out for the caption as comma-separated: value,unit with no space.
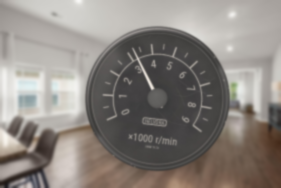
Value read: 3250,rpm
